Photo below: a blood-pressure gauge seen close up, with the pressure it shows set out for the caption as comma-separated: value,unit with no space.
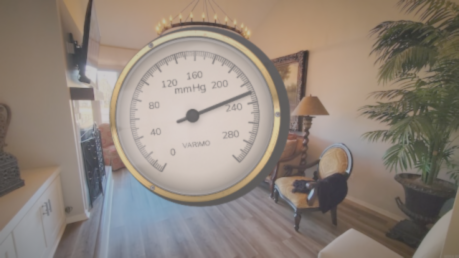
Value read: 230,mmHg
